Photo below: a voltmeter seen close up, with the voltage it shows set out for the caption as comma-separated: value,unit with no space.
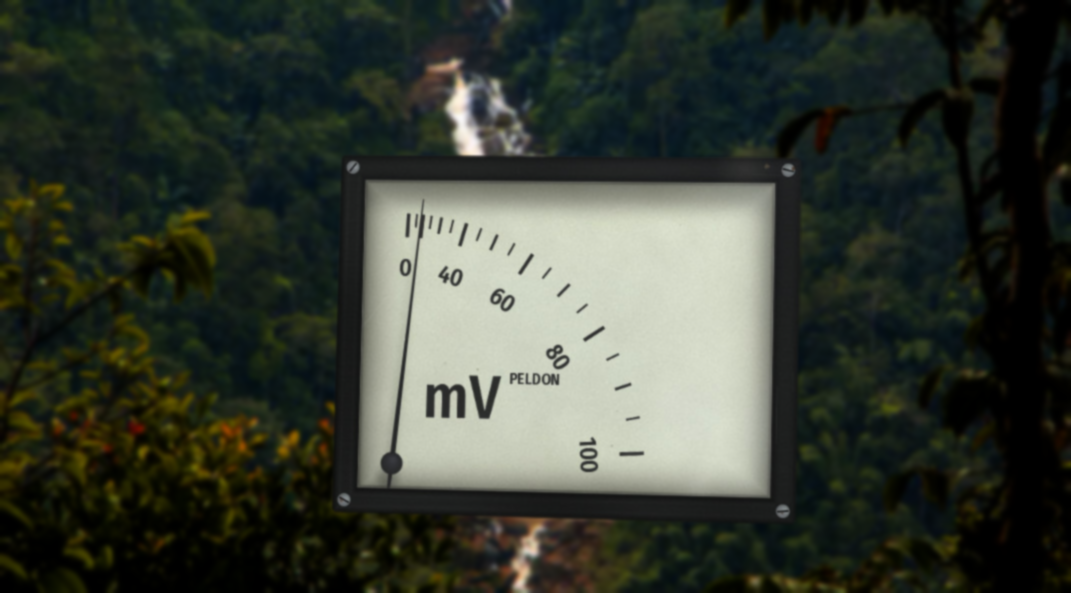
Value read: 20,mV
